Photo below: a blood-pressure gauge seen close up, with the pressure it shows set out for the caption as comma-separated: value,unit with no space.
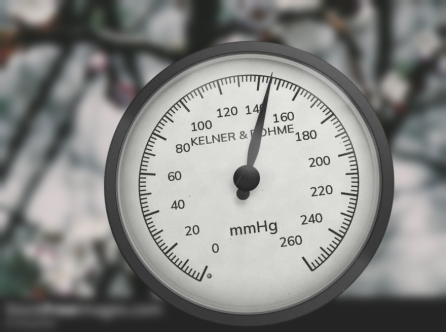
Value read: 146,mmHg
